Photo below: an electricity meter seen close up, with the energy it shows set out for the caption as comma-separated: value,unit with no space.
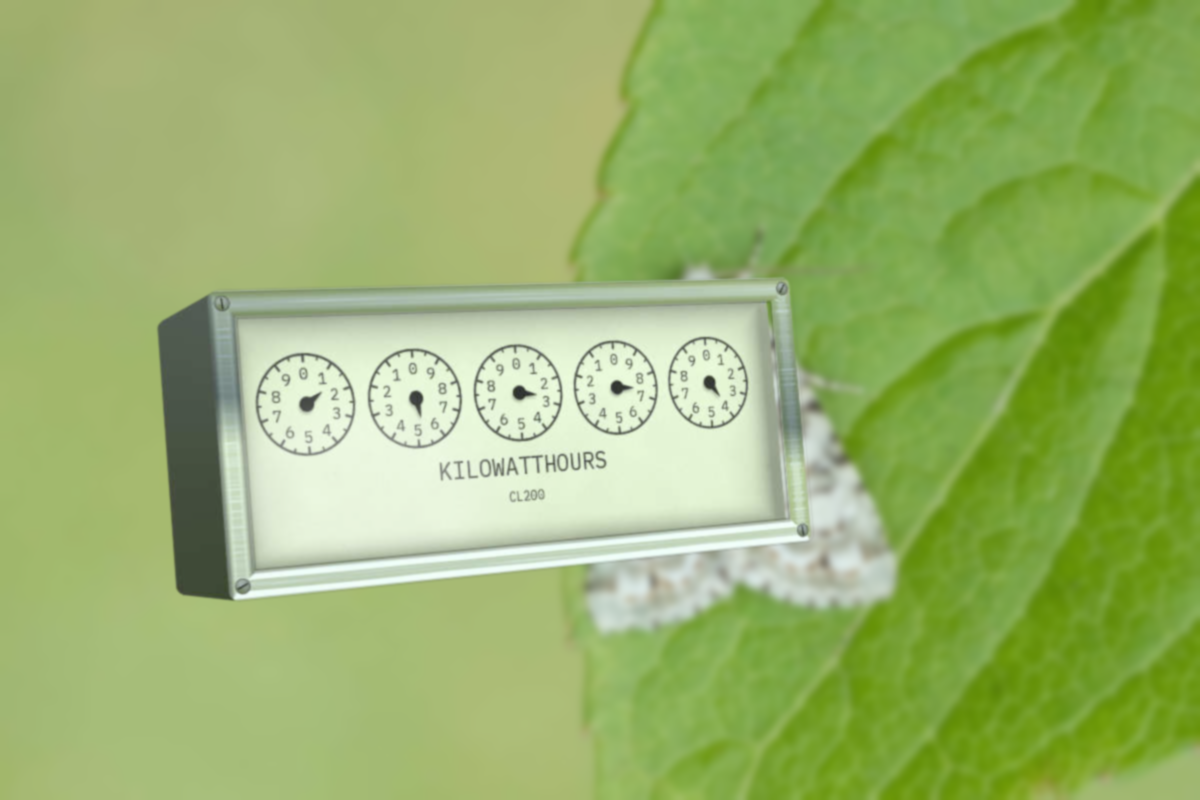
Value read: 15274,kWh
